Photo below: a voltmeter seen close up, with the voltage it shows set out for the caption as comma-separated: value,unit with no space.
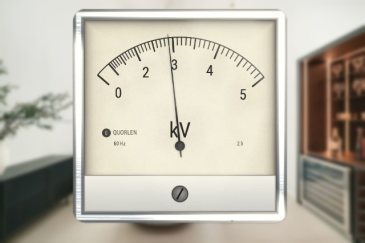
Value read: 2.9,kV
